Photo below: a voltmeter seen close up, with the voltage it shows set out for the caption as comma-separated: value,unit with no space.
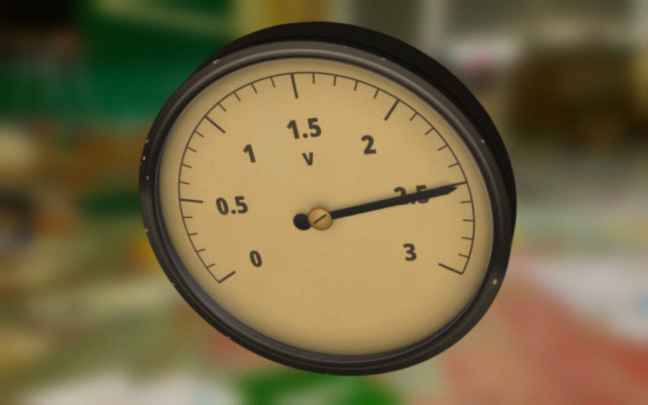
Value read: 2.5,V
